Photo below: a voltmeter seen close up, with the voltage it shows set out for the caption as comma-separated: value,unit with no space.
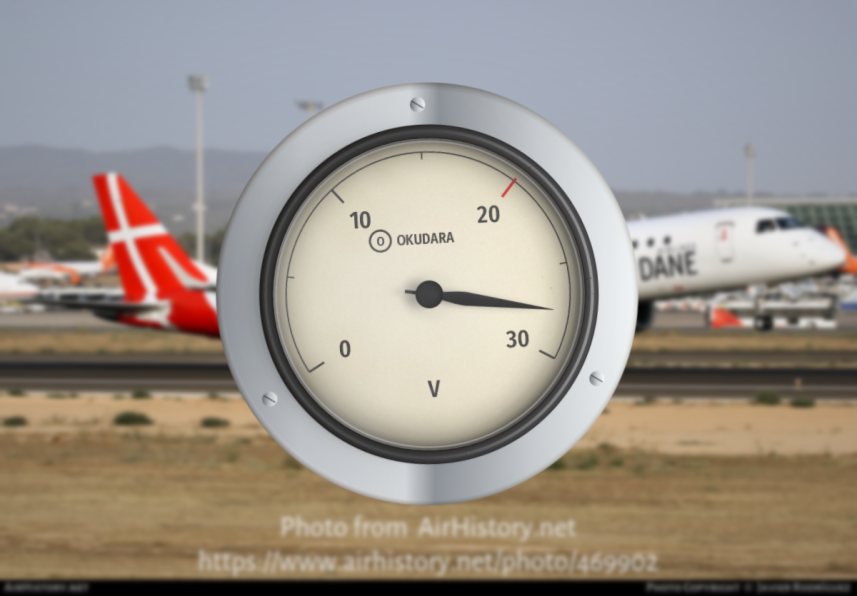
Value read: 27.5,V
